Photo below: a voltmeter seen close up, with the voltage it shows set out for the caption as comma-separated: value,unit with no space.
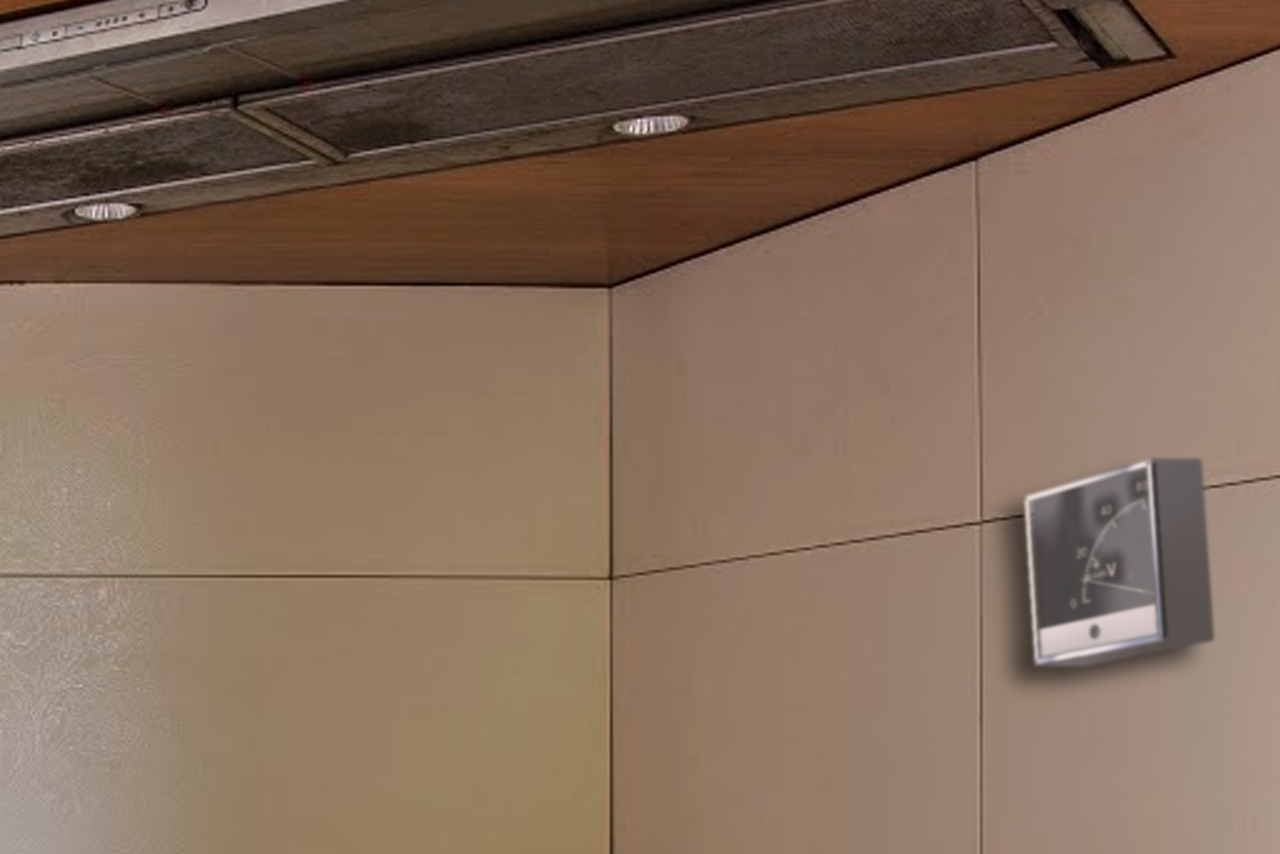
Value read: 10,V
